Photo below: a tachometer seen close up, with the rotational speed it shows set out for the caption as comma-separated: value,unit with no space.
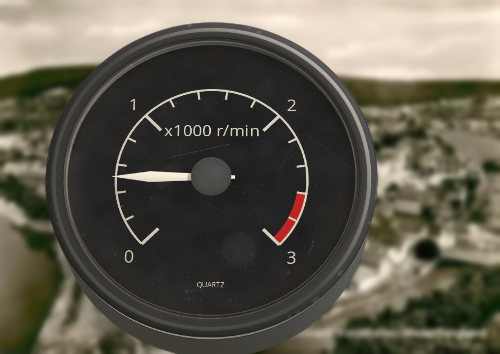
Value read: 500,rpm
